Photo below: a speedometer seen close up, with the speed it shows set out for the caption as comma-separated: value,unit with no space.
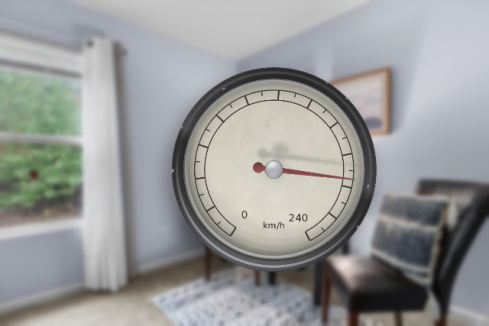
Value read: 195,km/h
